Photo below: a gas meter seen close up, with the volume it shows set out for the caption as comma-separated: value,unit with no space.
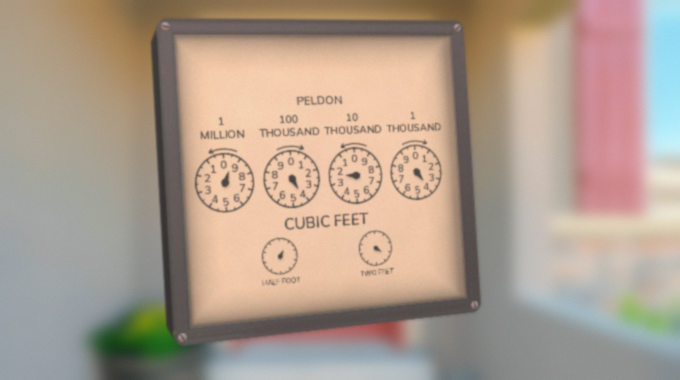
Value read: 942400,ft³
